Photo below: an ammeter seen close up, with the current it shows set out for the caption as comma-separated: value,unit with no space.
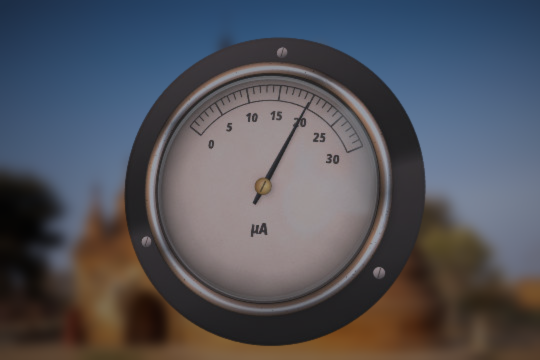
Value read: 20,µA
